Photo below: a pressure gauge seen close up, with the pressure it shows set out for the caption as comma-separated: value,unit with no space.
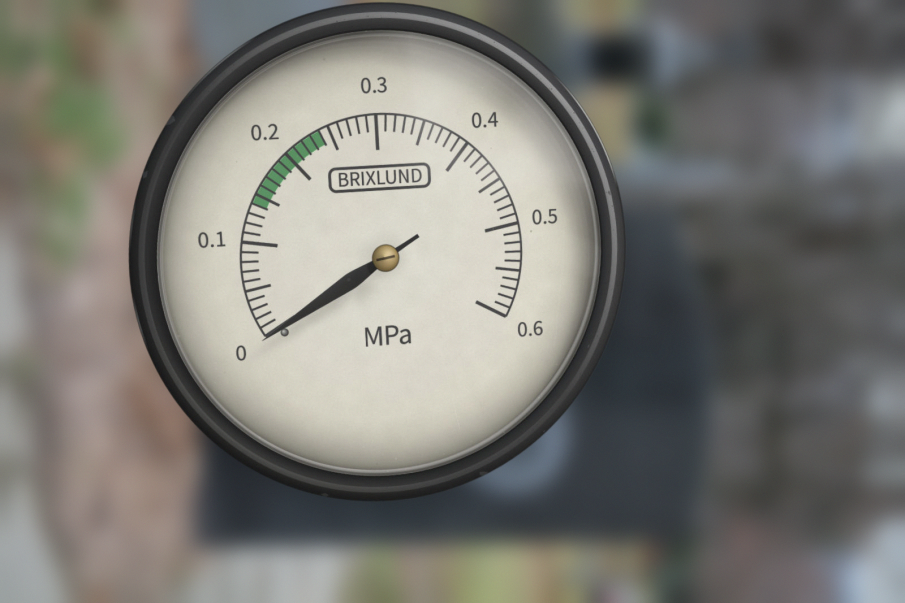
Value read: 0,MPa
